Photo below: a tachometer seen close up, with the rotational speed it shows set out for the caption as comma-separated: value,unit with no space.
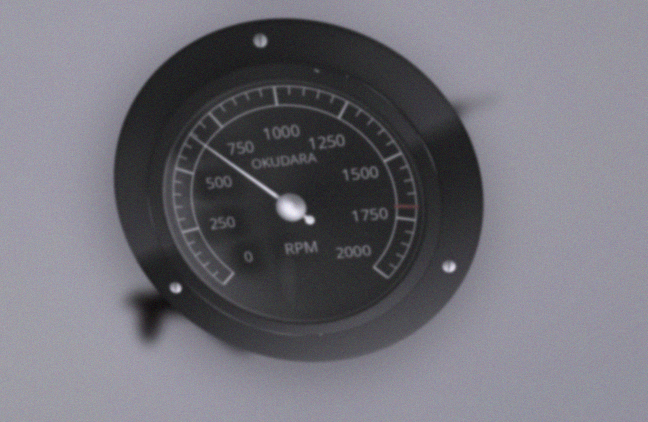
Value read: 650,rpm
